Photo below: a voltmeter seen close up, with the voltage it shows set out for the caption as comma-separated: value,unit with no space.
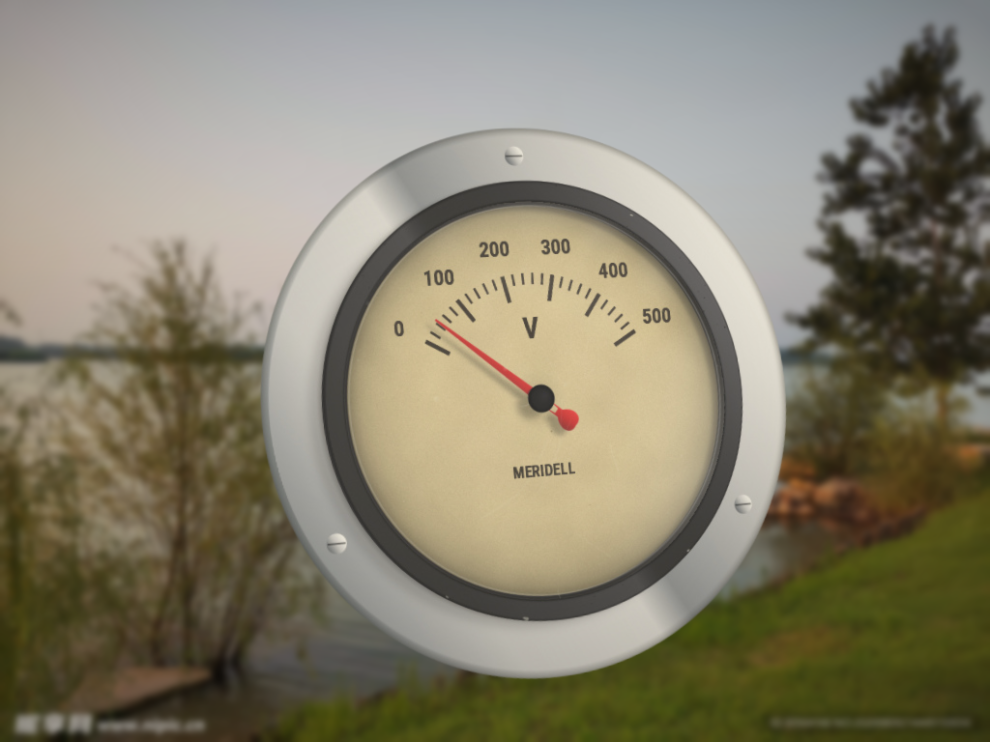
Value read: 40,V
